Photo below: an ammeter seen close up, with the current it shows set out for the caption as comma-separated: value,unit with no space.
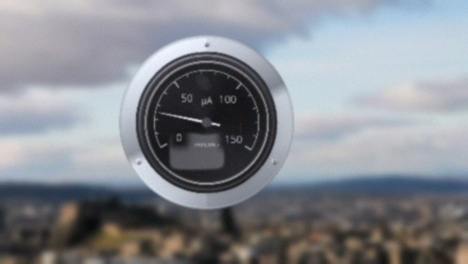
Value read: 25,µA
